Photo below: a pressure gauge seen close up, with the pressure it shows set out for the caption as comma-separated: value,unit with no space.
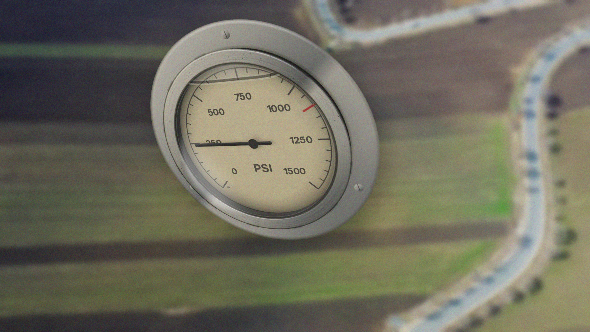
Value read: 250,psi
